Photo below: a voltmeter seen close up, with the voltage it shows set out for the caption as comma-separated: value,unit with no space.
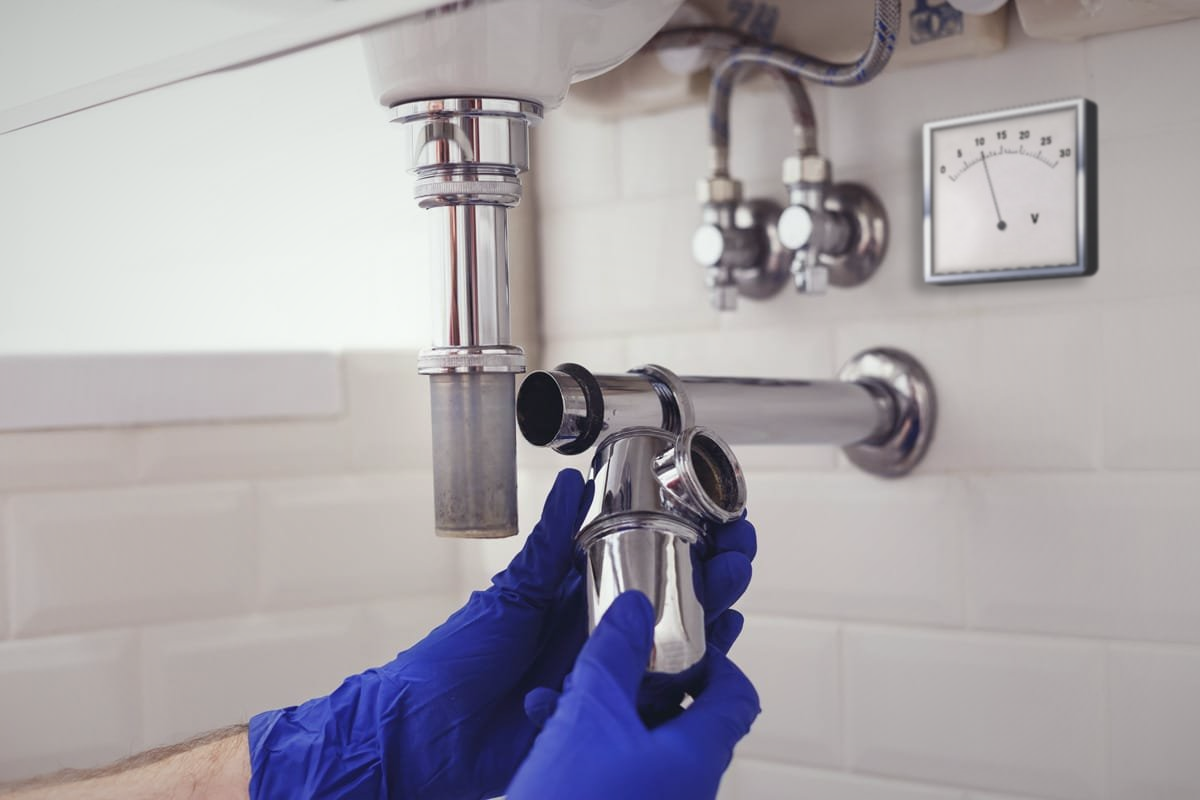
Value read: 10,V
